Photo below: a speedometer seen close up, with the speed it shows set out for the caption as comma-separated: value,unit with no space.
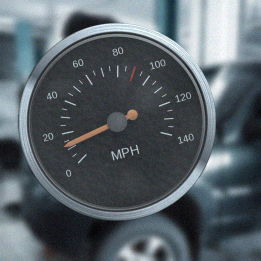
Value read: 12.5,mph
